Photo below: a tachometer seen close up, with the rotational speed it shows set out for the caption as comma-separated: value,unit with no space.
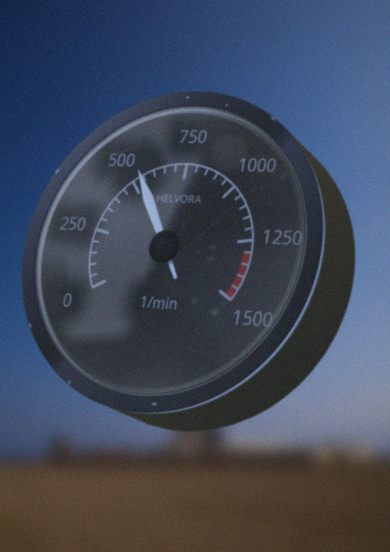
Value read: 550,rpm
